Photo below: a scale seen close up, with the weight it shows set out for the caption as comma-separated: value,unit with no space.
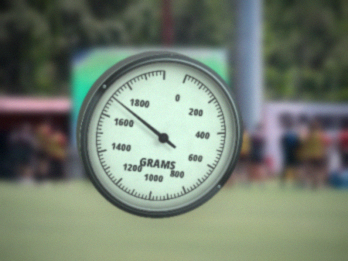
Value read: 1700,g
